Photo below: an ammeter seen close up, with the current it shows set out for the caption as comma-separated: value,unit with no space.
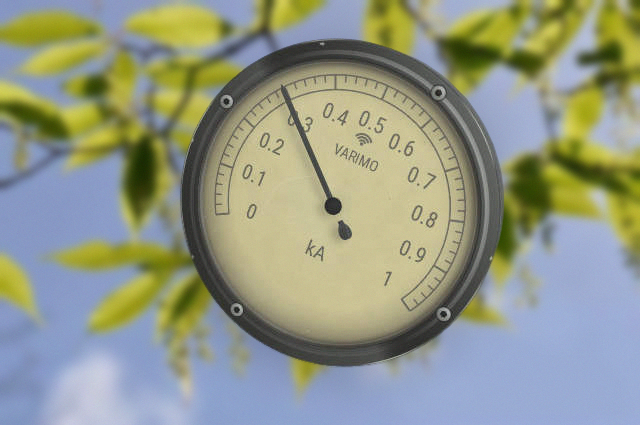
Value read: 0.3,kA
